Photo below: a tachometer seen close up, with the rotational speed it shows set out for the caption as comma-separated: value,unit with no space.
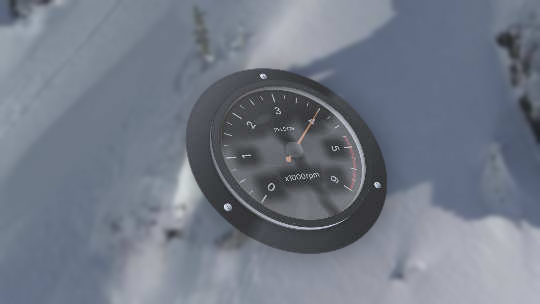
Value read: 4000,rpm
